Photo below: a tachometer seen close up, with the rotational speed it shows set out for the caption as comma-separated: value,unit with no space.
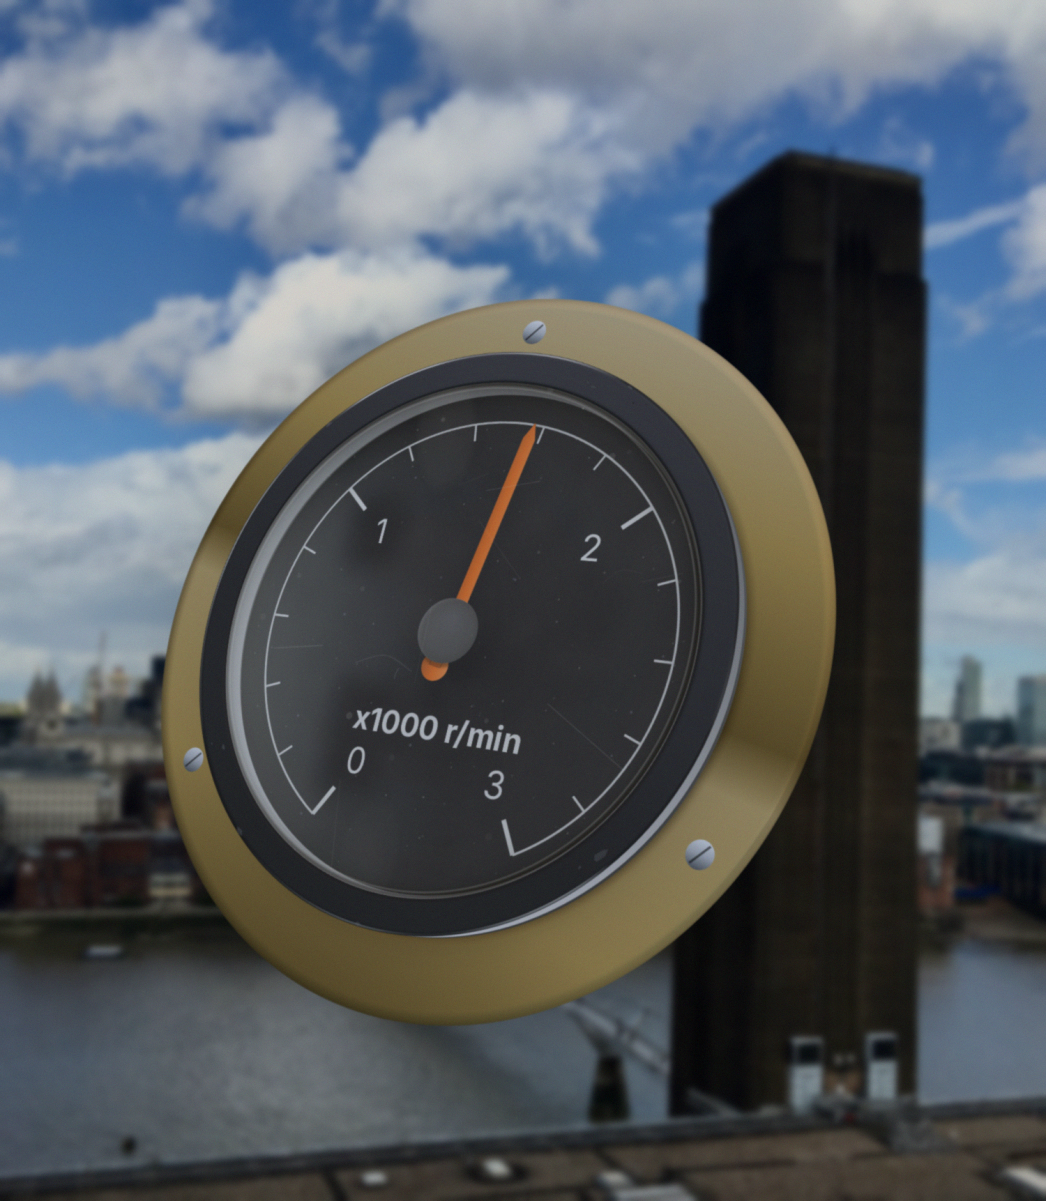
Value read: 1600,rpm
